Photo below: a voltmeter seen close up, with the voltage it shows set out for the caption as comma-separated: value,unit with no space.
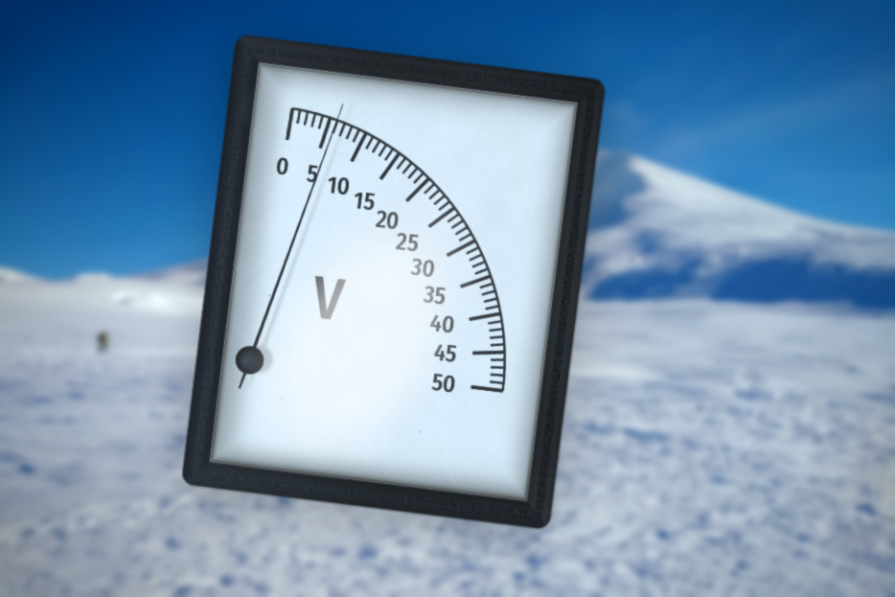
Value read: 6,V
